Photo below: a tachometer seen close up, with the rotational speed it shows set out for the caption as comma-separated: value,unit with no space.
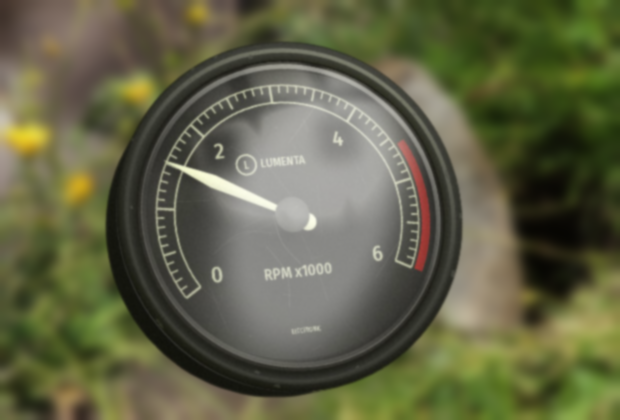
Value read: 1500,rpm
